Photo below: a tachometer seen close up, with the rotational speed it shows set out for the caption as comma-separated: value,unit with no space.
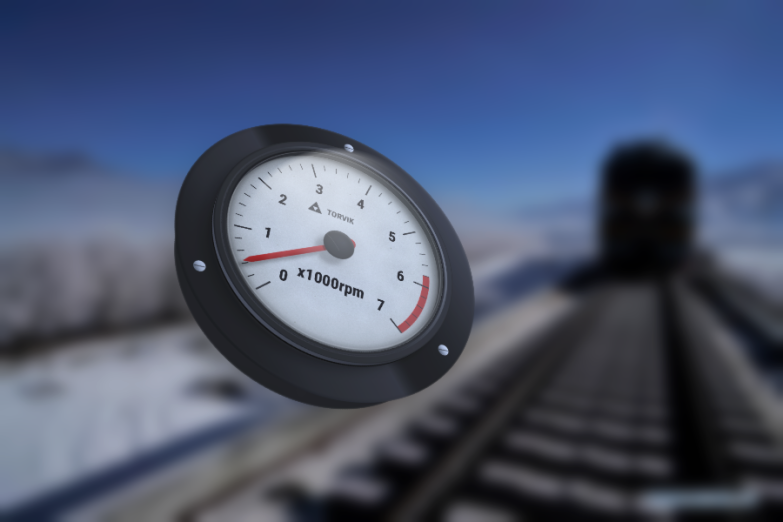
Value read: 400,rpm
